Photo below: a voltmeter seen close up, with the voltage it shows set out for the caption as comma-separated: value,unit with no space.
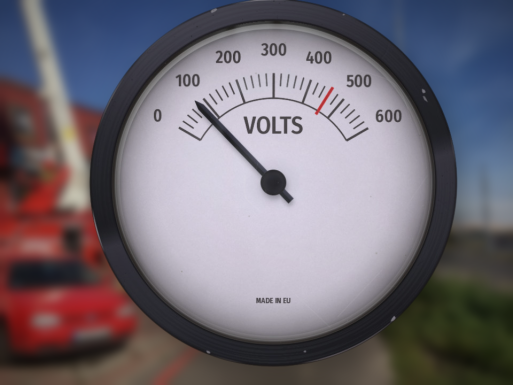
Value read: 80,V
